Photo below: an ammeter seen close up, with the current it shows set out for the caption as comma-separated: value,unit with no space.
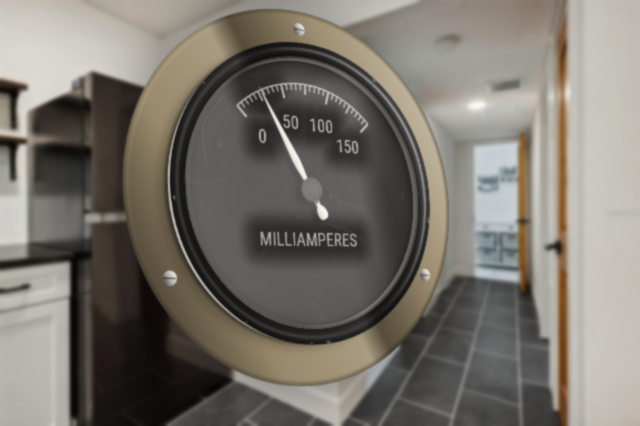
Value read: 25,mA
